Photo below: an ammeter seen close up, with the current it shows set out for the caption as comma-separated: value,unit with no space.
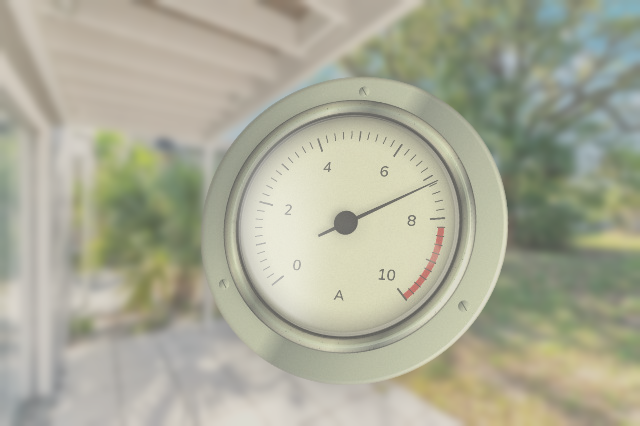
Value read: 7.2,A
